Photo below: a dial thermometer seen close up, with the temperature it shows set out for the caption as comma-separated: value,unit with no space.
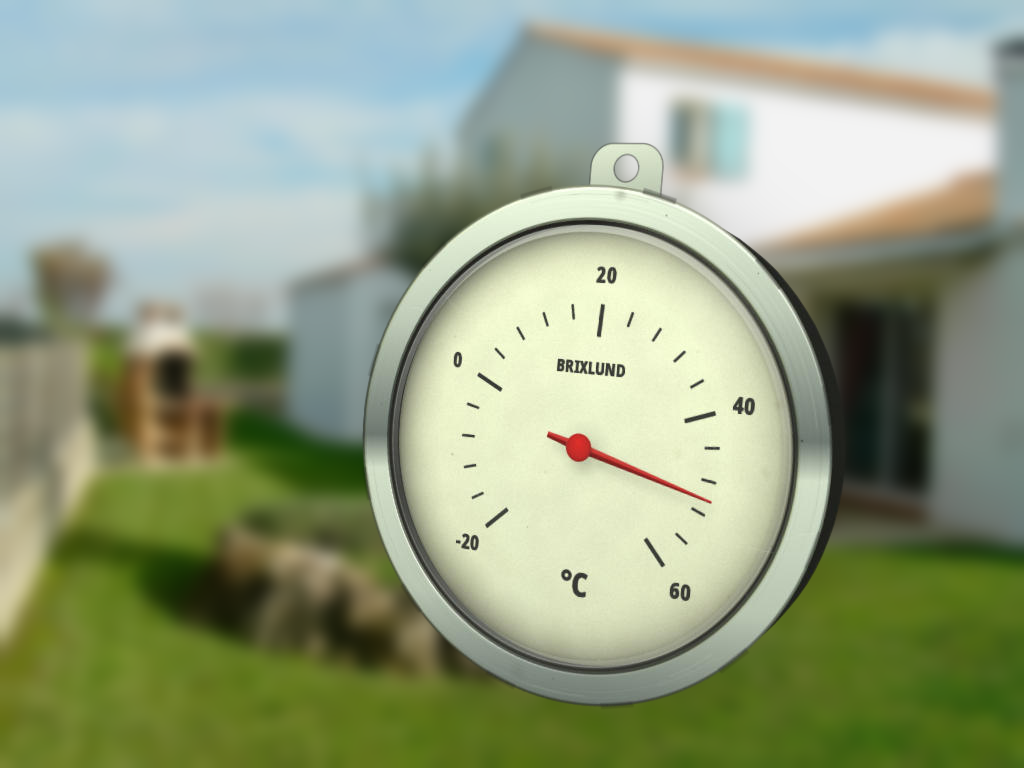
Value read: 50,°C
